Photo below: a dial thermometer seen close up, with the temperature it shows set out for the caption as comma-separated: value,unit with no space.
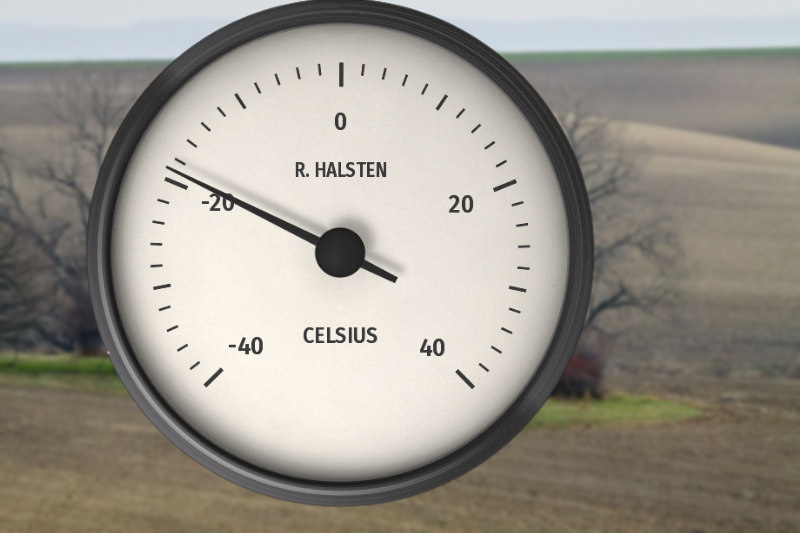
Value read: -19,°C
